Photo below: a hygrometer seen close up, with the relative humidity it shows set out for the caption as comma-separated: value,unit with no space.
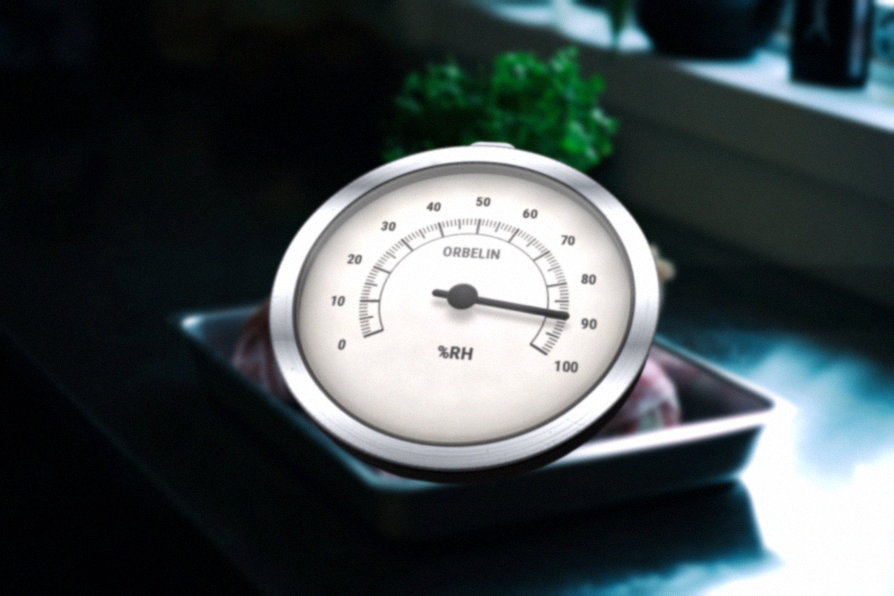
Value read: 90,%
